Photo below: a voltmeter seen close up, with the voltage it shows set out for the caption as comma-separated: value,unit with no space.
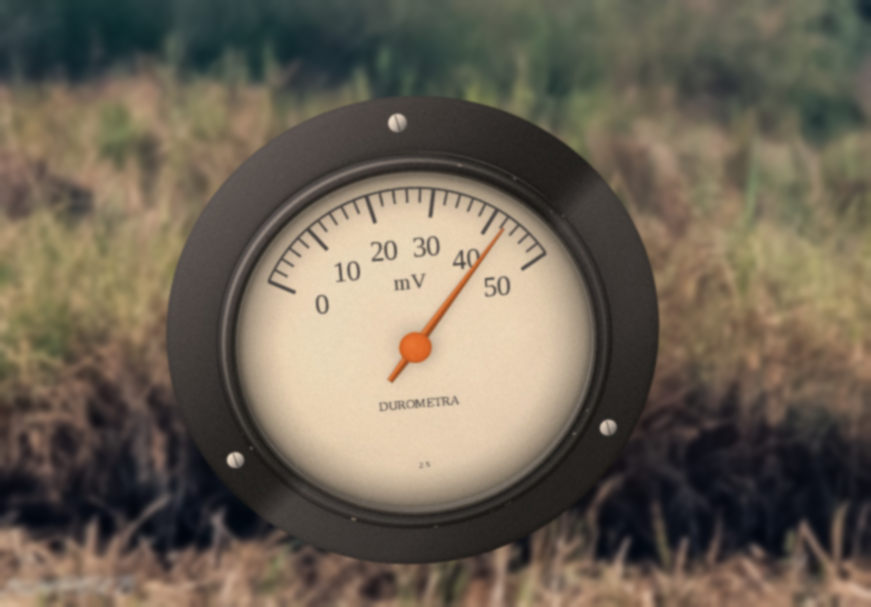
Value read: 42,mV
